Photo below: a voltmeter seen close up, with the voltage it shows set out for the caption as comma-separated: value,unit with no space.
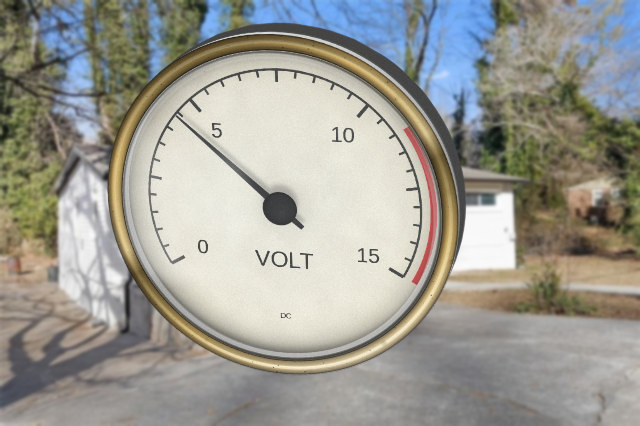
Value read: 4.5,V
